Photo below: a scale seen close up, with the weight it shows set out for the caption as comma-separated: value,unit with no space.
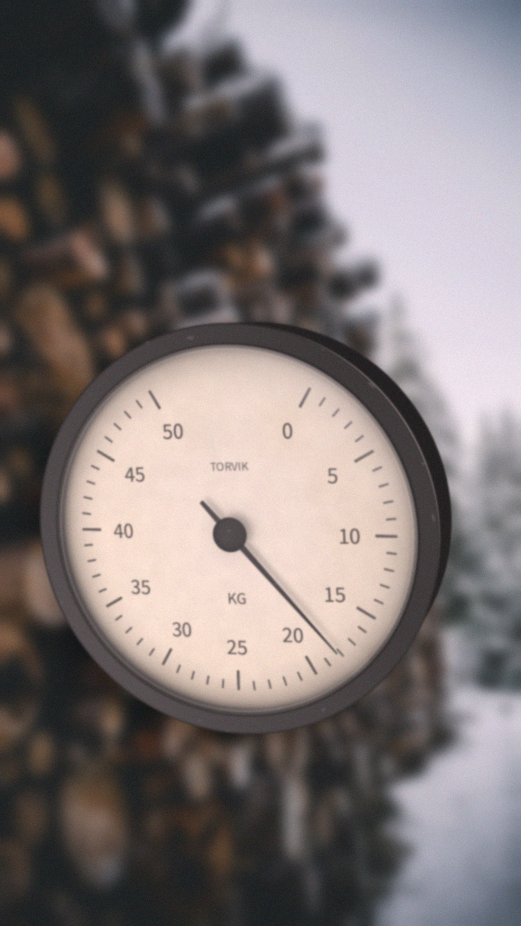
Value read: 18,kg
